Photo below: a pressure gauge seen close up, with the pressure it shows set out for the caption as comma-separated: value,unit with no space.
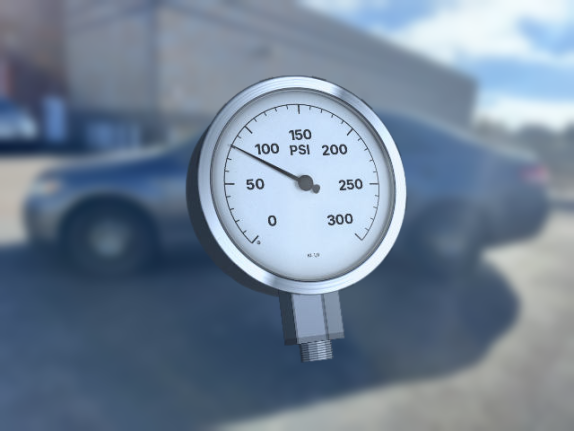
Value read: 80,psi
